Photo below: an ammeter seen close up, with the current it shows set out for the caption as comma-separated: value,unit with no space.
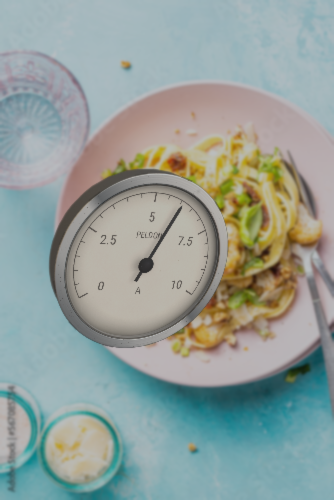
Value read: 6,A
